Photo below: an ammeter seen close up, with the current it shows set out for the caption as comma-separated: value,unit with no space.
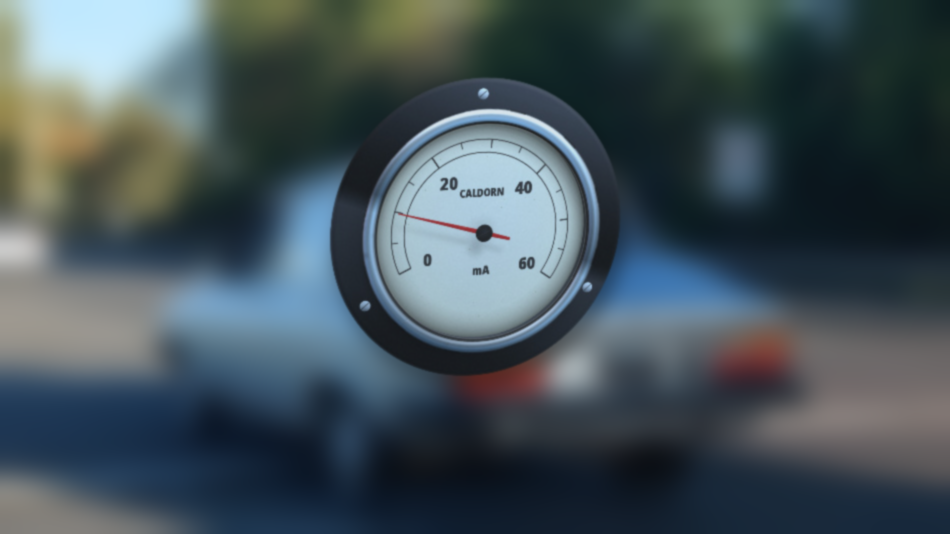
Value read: 10,mA
